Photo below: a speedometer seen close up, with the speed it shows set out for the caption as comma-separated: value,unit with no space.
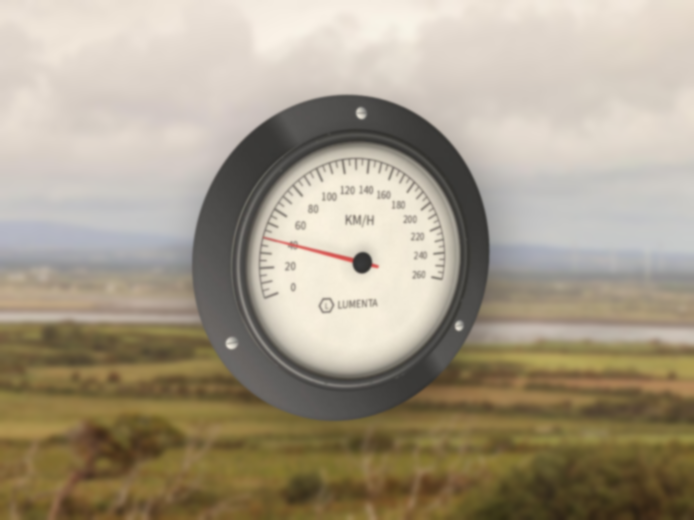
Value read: 40,km/h
